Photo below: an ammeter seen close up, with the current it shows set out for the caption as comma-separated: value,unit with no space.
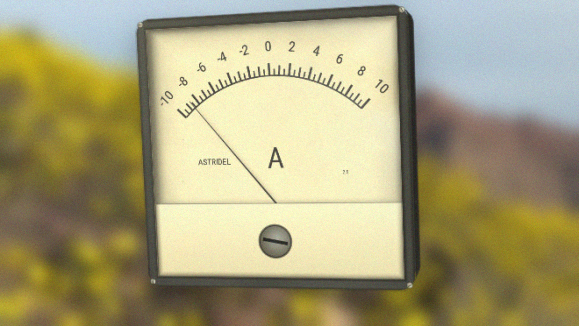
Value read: -8.5,A
